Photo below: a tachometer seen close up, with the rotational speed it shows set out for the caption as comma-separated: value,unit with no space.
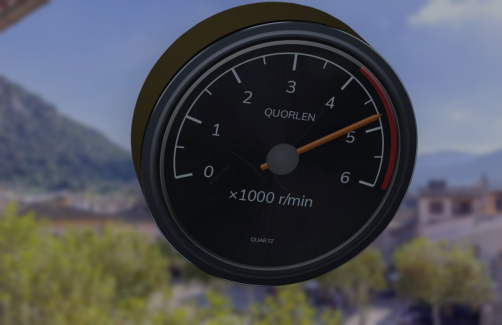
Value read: 4750,rpm
